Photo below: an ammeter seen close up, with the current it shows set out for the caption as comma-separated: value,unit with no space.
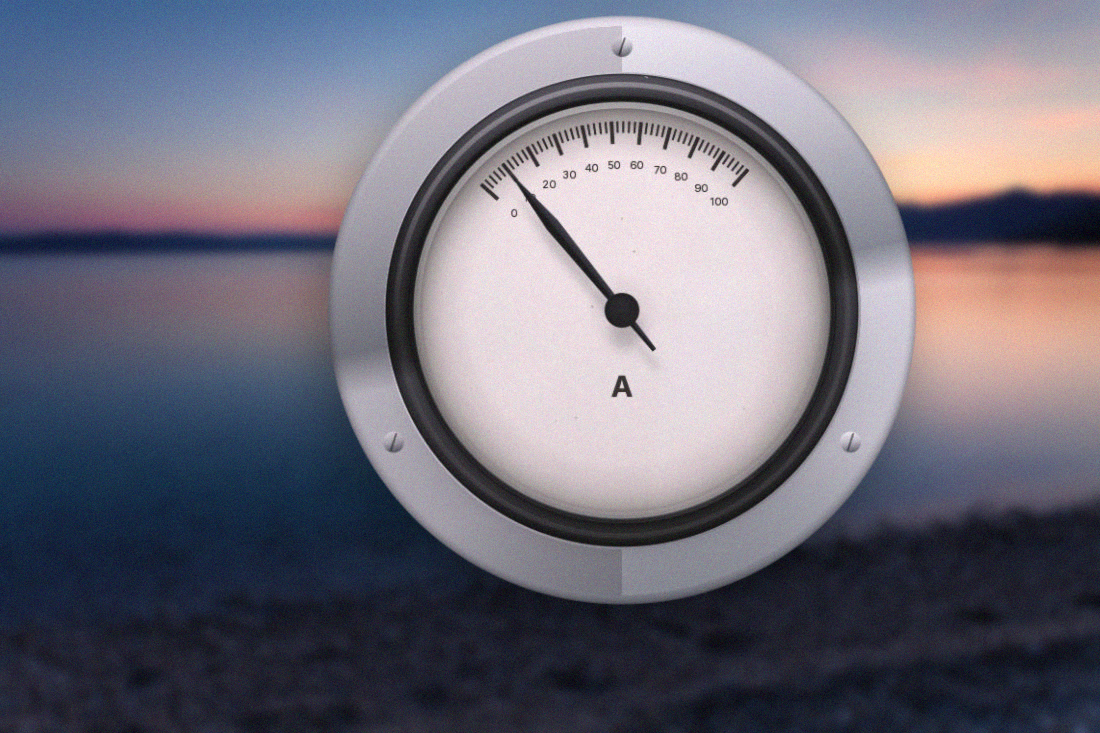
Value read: 10,A
